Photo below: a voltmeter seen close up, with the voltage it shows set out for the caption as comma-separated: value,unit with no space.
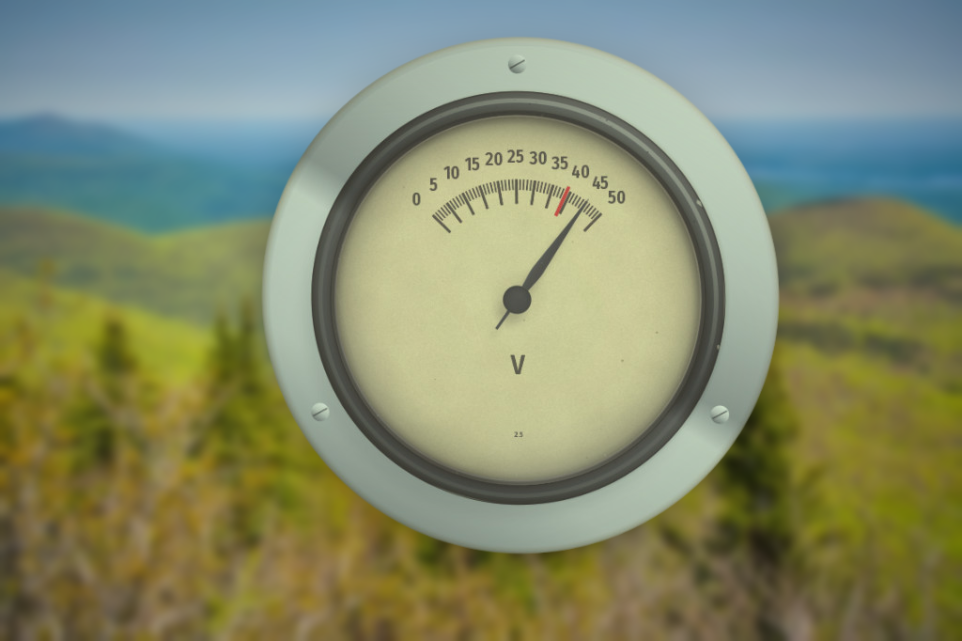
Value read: 45,V
